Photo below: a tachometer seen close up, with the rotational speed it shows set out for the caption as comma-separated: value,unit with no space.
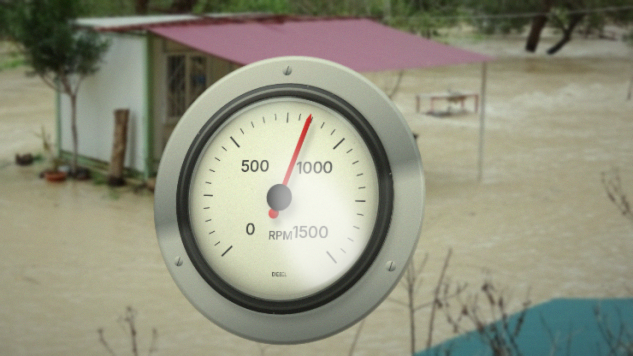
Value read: 850,rpm
